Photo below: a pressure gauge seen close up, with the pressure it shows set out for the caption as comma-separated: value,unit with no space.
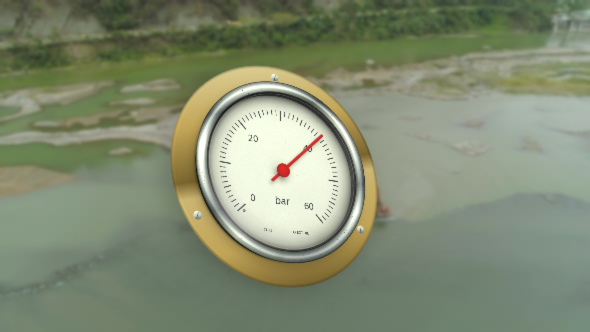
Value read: 40,bar
